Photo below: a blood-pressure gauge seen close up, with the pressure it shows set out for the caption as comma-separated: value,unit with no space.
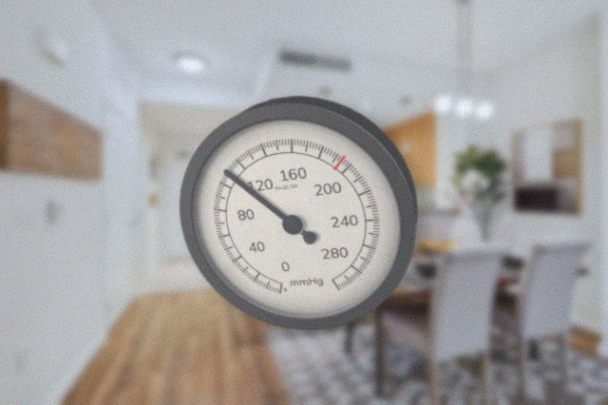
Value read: 110,mmHg
